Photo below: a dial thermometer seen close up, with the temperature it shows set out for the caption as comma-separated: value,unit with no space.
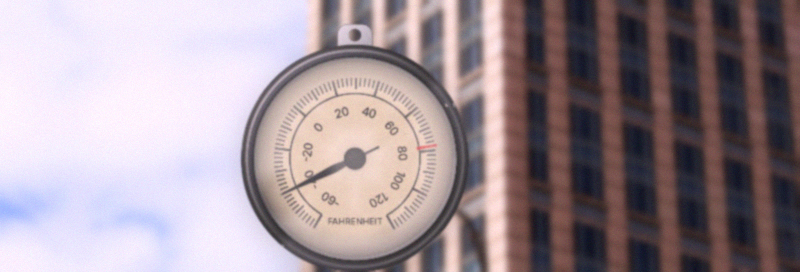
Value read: -40,°F
